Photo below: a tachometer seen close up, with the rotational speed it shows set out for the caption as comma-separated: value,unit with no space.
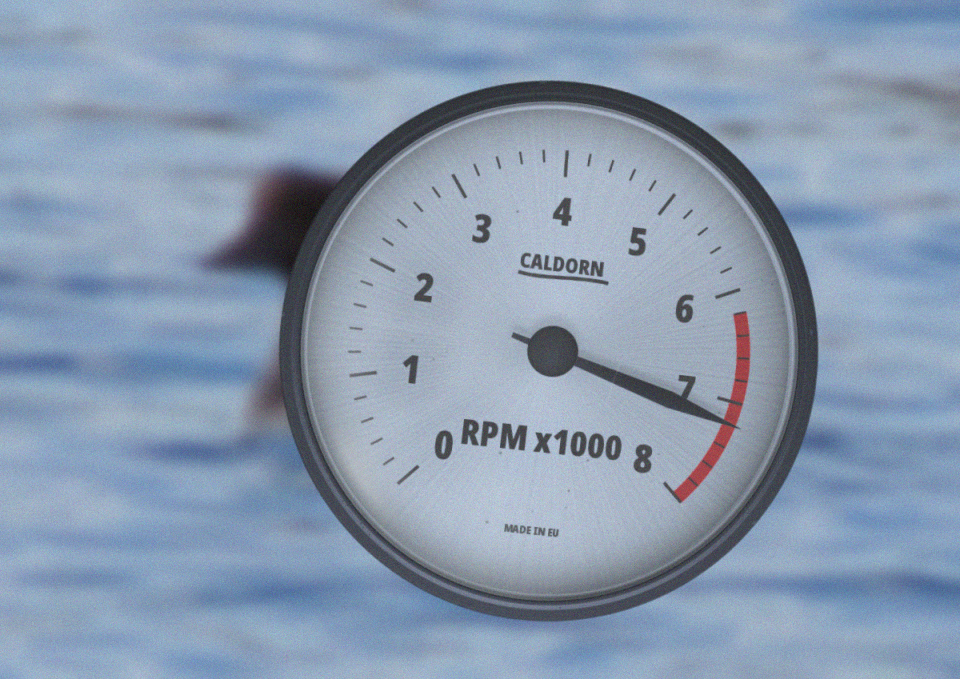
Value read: 7200,rpm
